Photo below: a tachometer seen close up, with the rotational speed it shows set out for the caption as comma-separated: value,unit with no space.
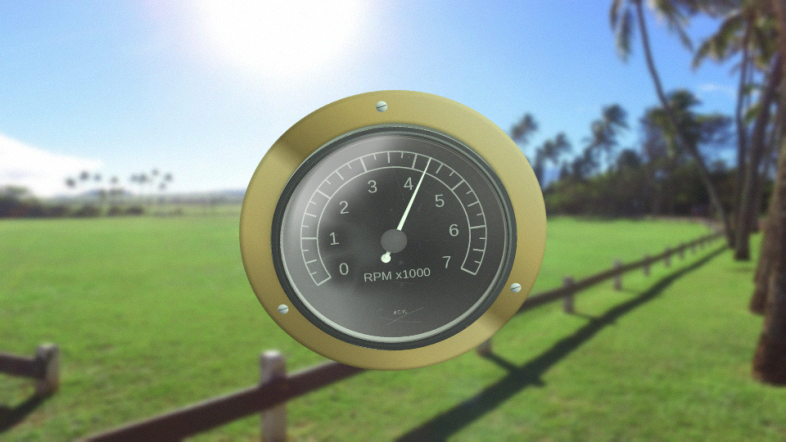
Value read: 4250,rpm
